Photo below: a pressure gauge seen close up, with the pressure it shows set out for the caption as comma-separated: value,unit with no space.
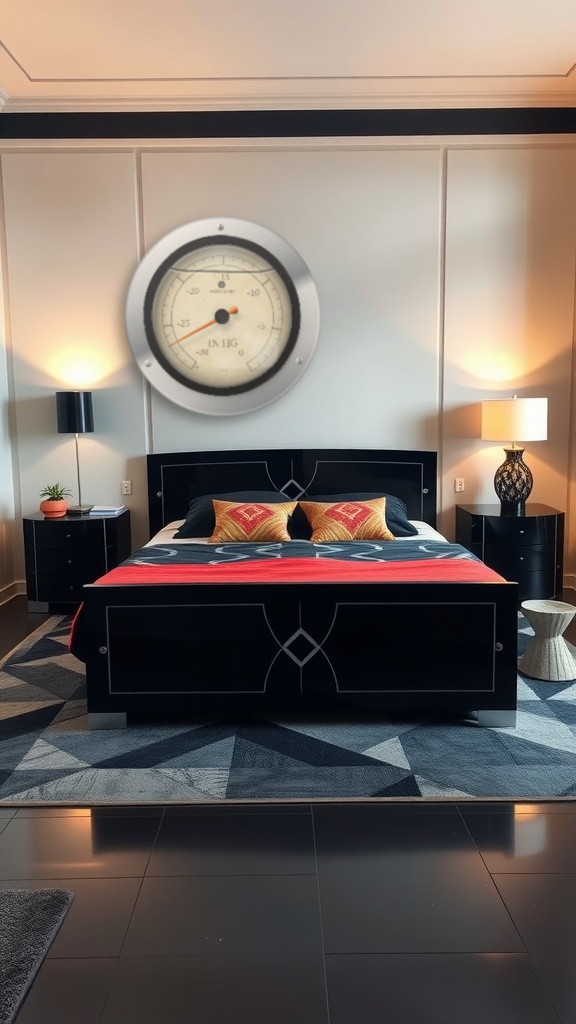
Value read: -27,inHg
